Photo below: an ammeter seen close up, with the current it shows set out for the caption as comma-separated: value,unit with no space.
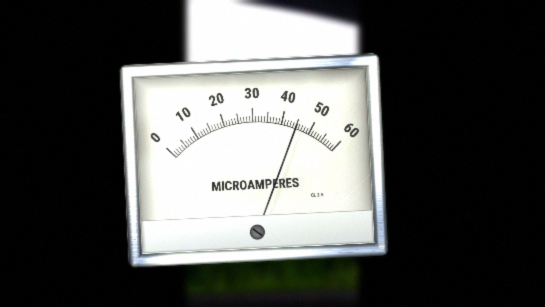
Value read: 45,µA
